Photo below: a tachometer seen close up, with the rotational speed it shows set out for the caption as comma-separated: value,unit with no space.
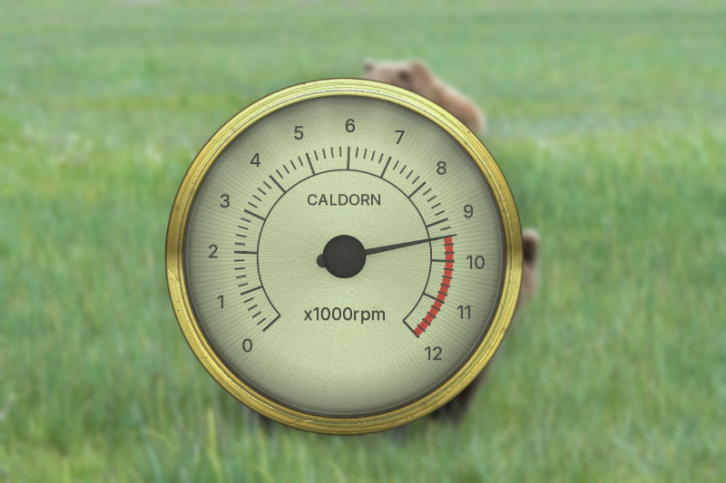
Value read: 9400,rpm
